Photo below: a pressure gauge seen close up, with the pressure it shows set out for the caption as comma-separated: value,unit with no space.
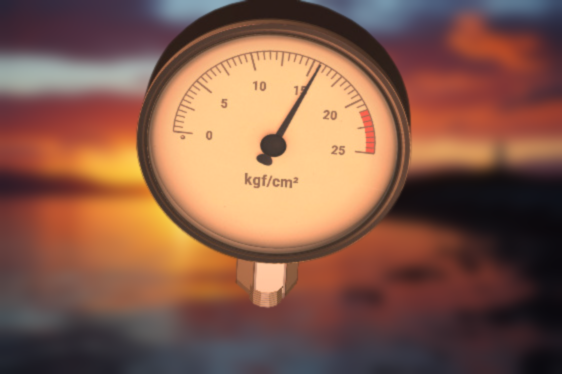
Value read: 15.5,kg/cm²
